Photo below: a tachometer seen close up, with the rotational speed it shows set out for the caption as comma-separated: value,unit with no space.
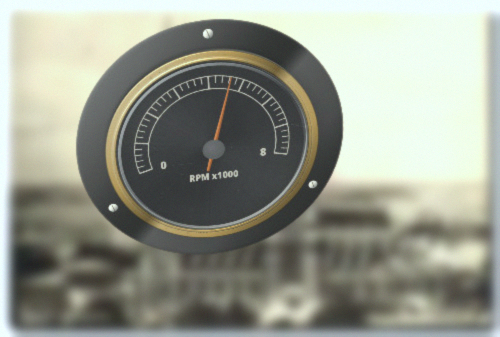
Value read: 4600,rpm
